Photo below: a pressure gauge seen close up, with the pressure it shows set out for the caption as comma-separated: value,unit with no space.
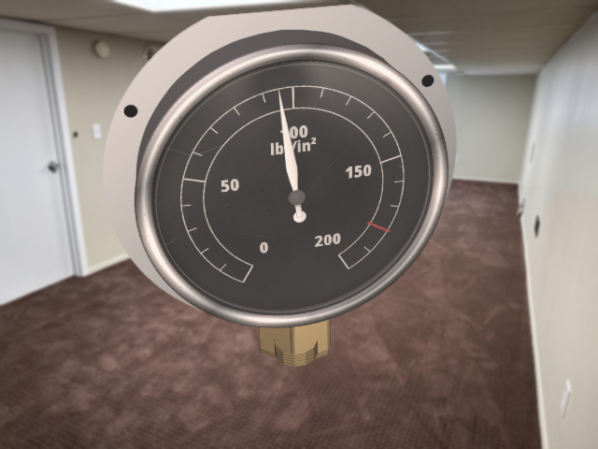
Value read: 95,psi
